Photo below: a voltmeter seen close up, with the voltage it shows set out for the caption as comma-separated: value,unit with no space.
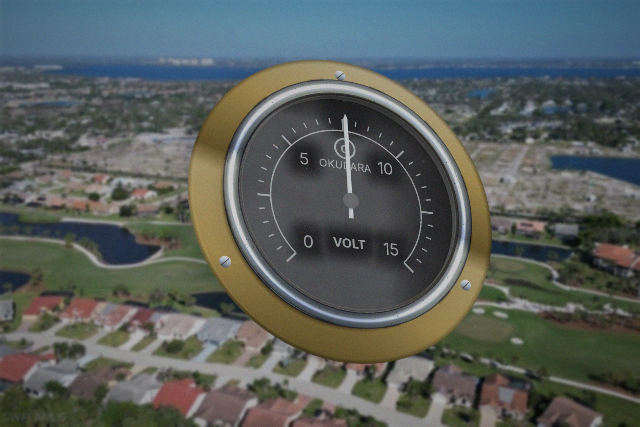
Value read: 7.5,V
